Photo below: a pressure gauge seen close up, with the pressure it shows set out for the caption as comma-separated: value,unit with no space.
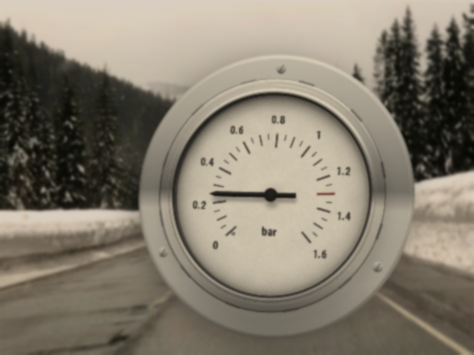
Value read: 0.25,bar
